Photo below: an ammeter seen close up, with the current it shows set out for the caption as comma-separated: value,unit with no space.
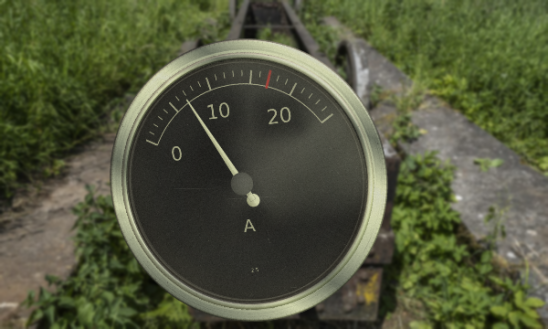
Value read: 7,A
